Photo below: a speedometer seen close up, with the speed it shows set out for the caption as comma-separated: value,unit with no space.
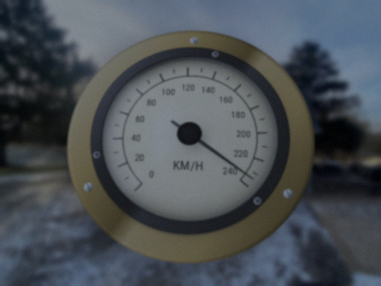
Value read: 235,km/h
